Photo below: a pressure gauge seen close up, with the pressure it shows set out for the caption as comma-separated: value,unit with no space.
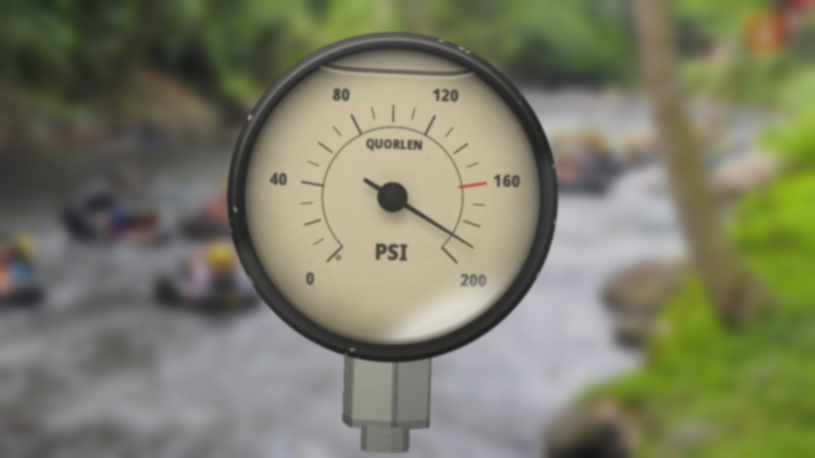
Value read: 190,psi
